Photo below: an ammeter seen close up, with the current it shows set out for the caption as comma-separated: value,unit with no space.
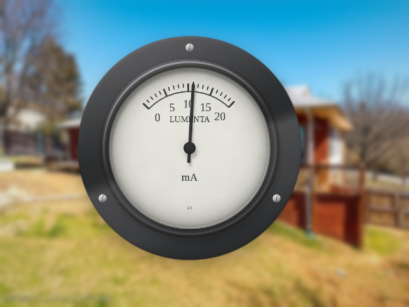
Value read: 11,mA
